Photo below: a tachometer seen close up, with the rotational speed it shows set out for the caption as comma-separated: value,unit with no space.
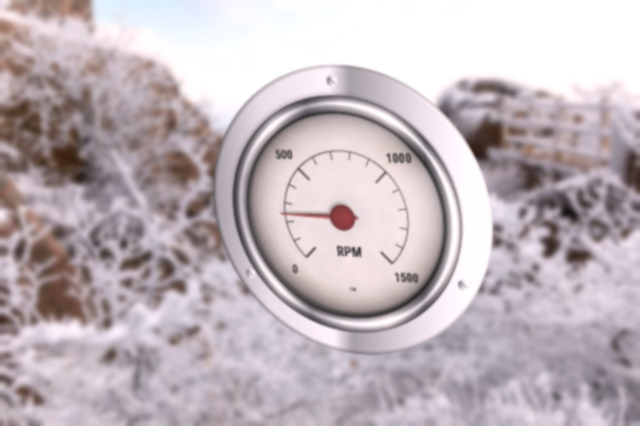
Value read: 250,rpm
